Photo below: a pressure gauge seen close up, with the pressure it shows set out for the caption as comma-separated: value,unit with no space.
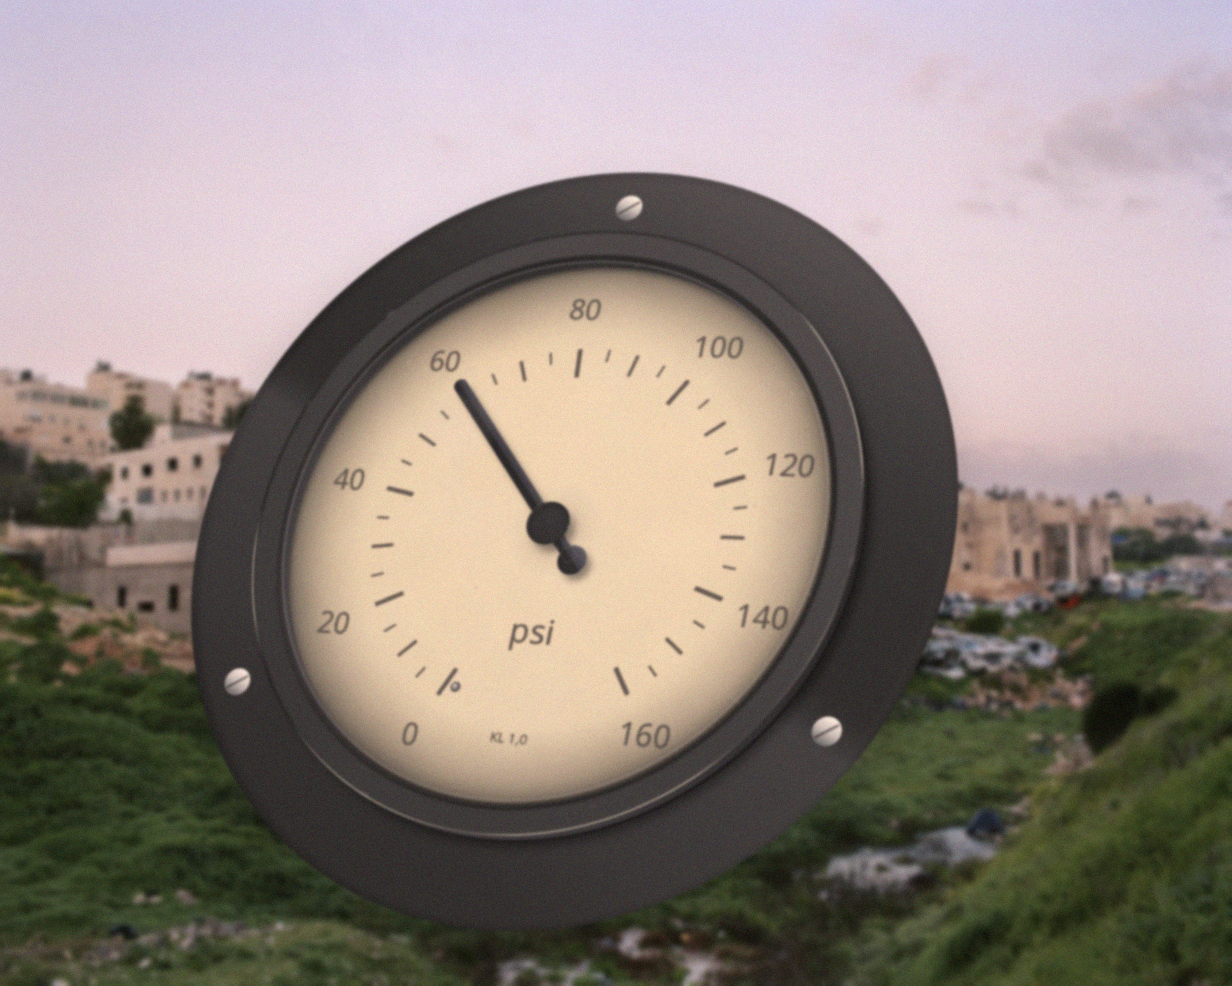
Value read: 60,psi
